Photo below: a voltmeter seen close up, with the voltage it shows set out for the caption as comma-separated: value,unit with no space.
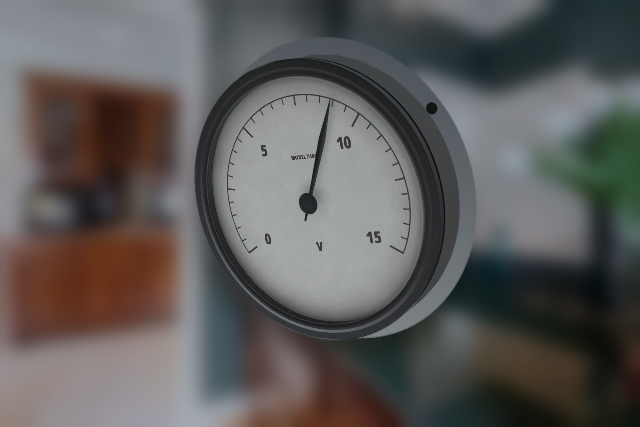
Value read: 9,V
